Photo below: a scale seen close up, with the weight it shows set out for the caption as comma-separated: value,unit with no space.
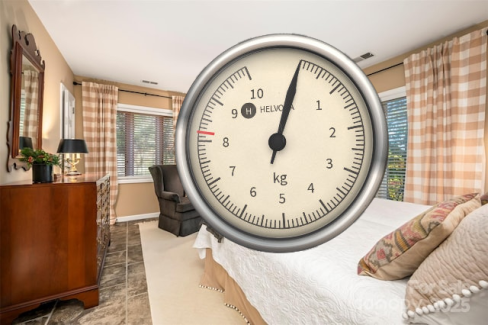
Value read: 0,kg
